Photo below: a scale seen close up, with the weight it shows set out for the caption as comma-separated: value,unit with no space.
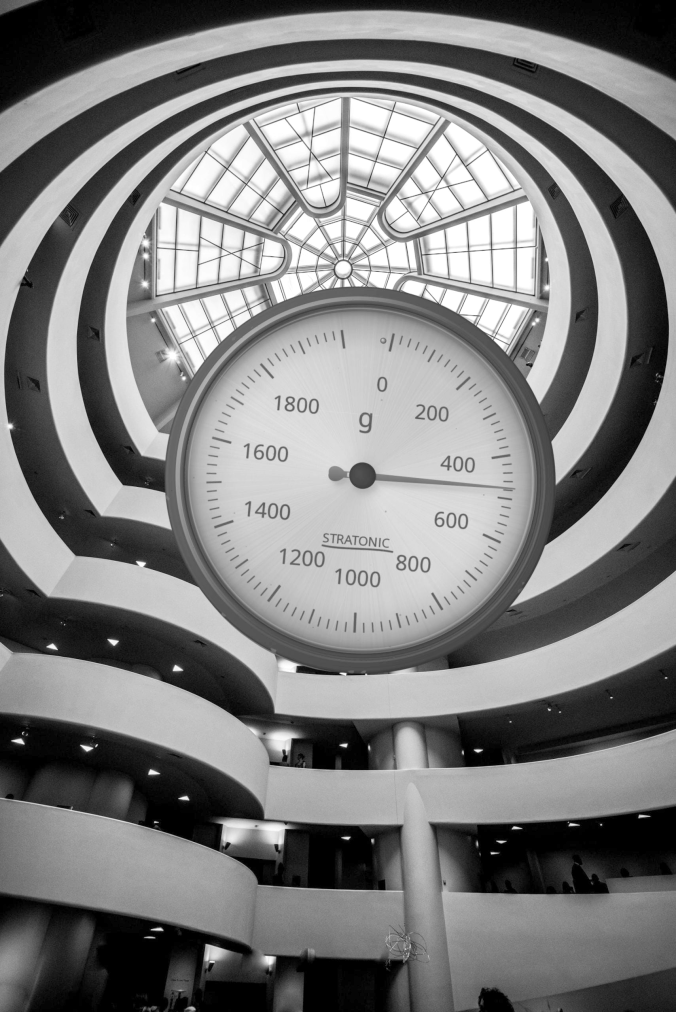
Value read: 480,g
